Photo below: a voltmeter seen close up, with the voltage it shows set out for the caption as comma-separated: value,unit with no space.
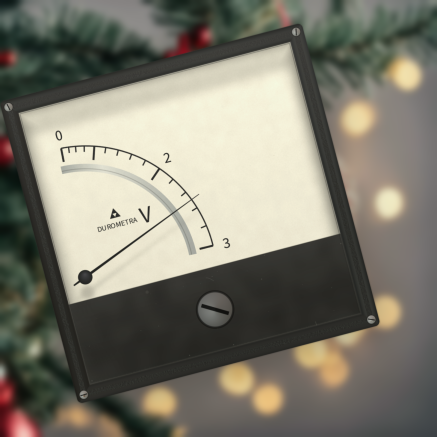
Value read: 2.5,V
